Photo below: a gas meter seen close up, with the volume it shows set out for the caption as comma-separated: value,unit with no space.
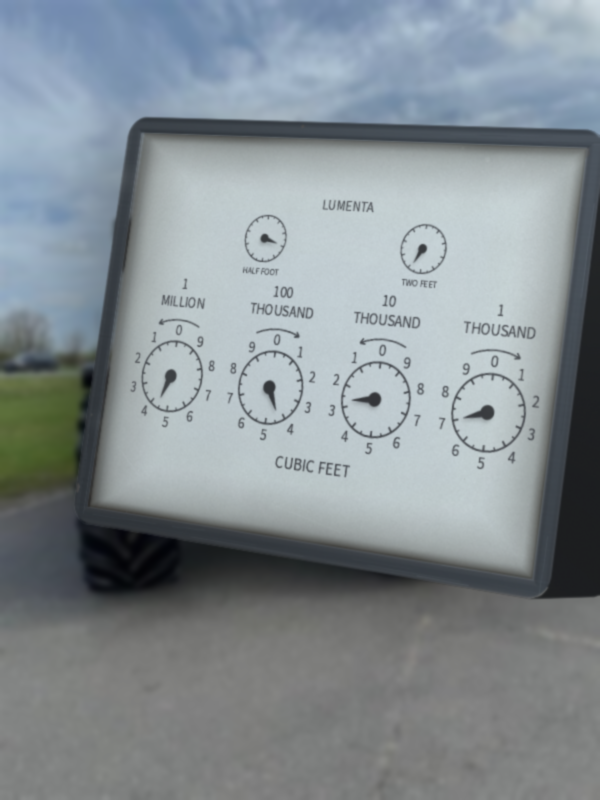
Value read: 442700,ft³
